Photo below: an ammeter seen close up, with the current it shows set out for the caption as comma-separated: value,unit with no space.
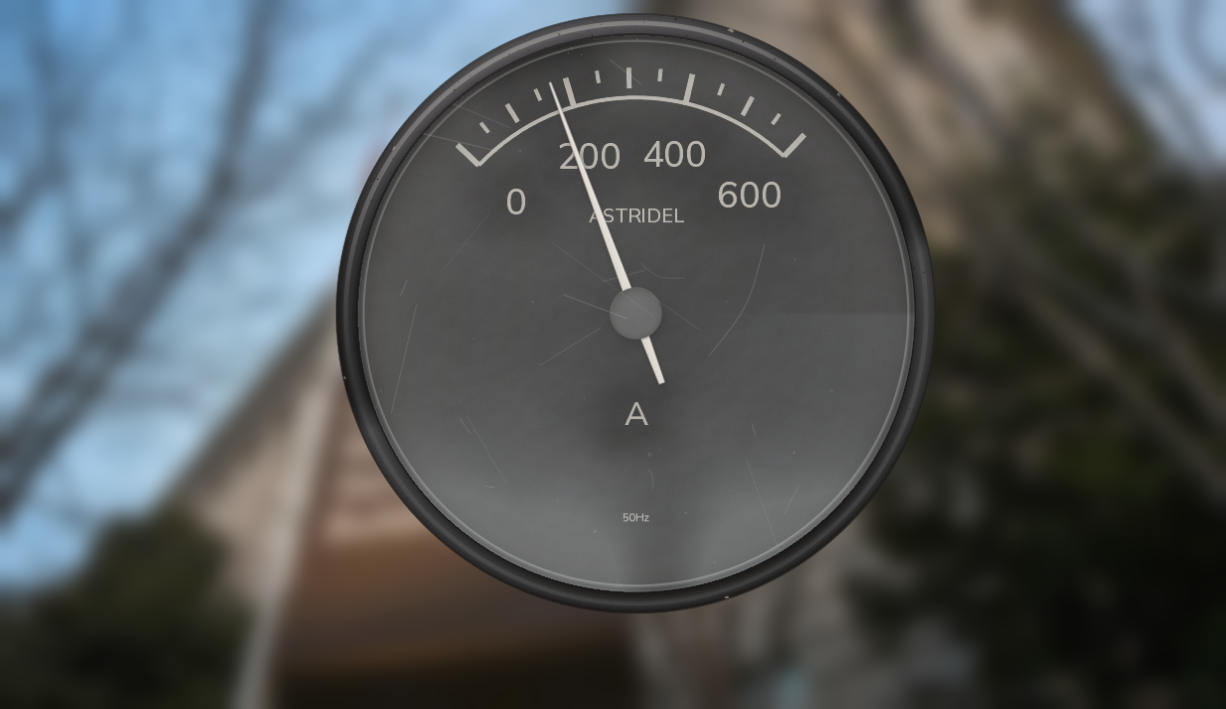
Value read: 175,A
